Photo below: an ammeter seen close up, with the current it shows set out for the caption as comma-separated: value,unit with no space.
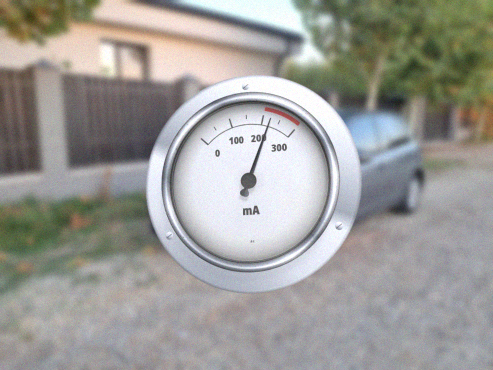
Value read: 225,mA
